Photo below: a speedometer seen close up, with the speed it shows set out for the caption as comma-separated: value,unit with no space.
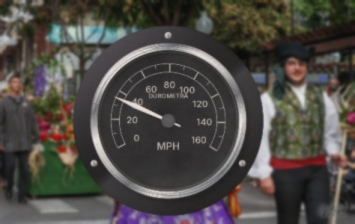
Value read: 35,mph
